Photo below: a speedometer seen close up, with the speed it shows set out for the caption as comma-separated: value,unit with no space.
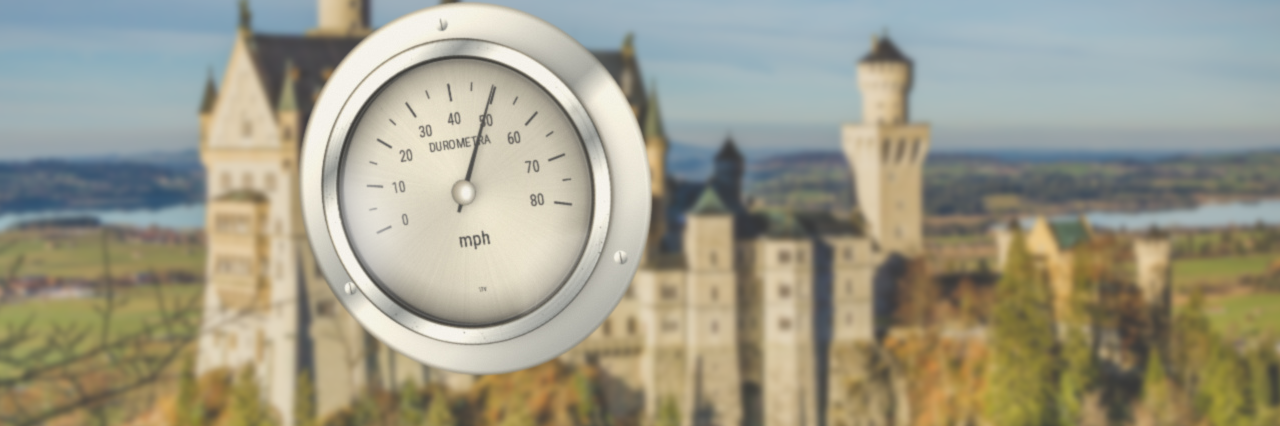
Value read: 50,mph
